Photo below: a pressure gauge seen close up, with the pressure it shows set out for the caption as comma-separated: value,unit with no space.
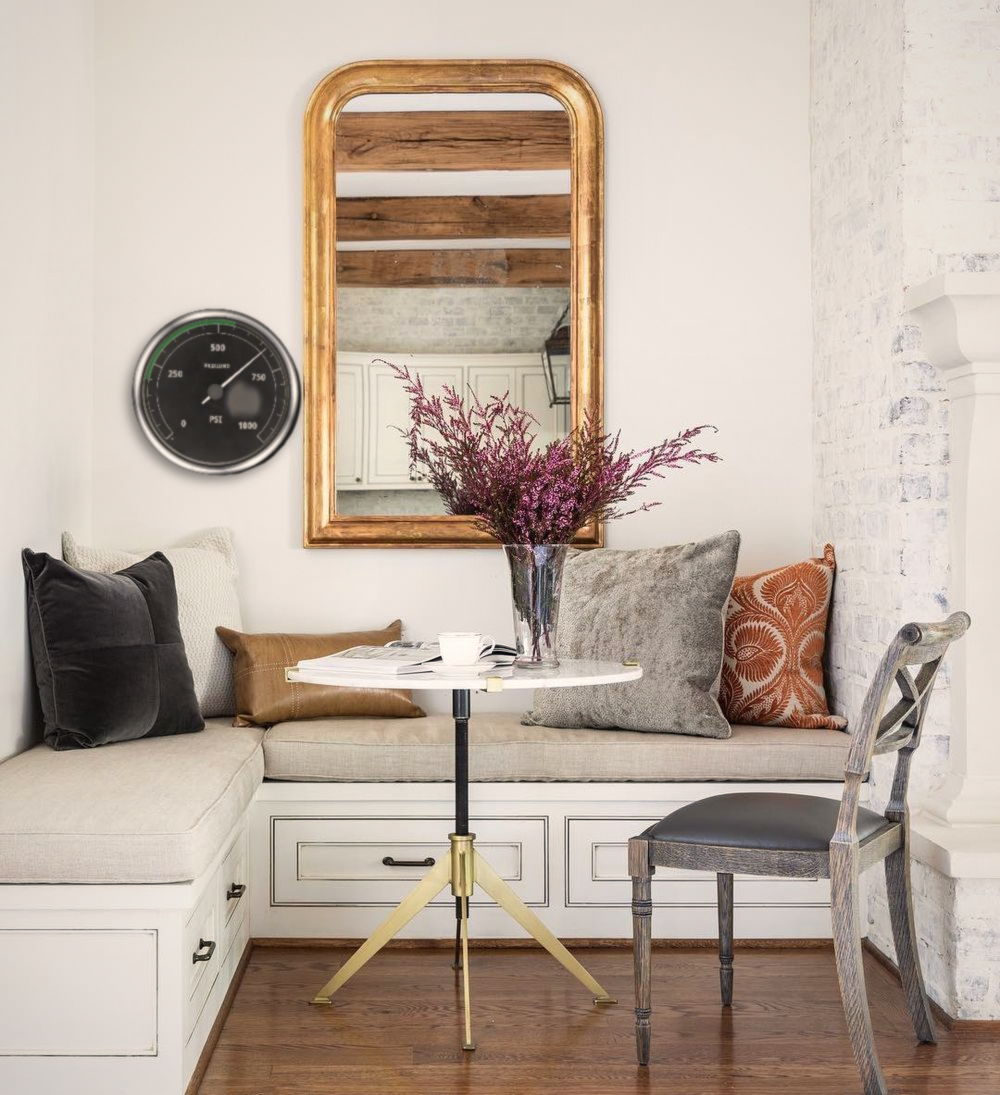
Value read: 675,psi
